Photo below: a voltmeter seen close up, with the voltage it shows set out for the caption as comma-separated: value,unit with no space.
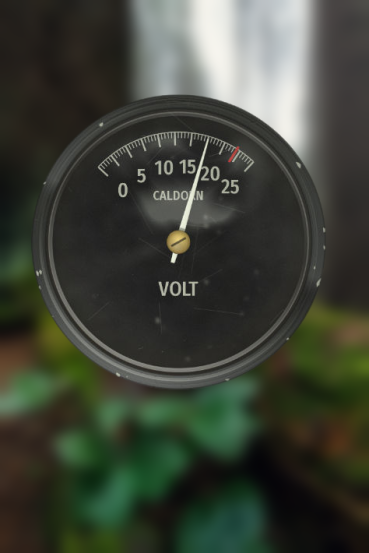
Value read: 17.5,V
